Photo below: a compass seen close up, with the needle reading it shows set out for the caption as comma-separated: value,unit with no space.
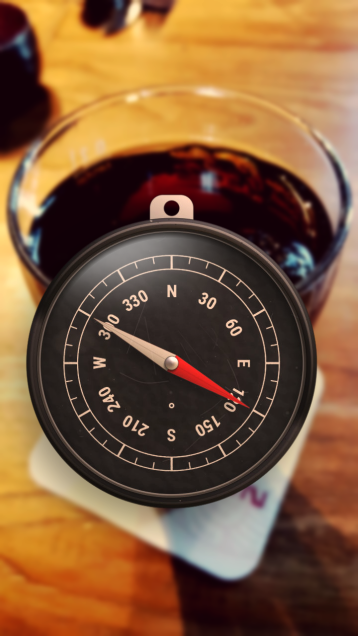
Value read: 120,°
